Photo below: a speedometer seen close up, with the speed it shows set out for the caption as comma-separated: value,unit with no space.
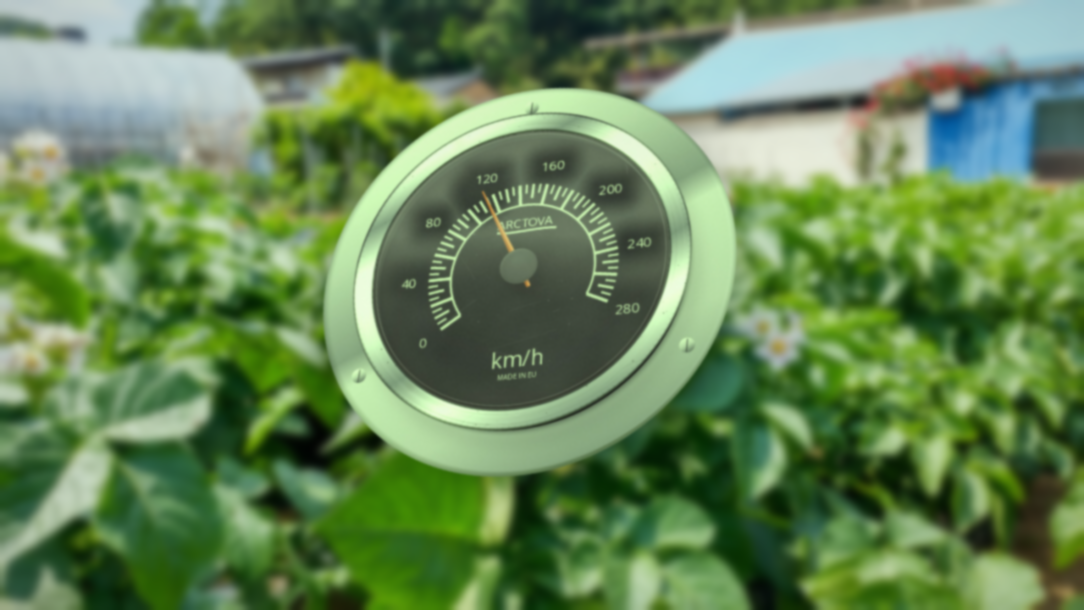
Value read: 115,km/h
